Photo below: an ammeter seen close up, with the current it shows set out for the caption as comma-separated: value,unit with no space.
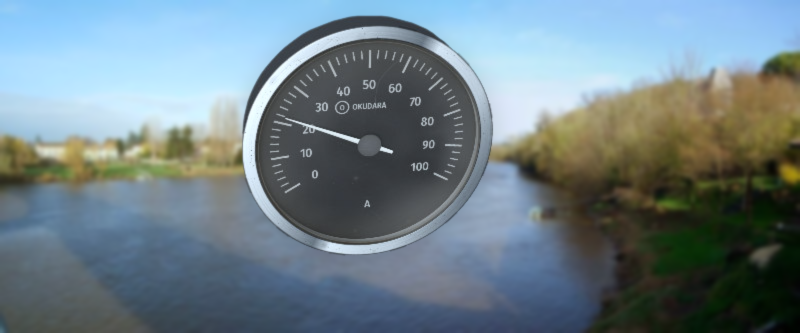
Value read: 22,A
